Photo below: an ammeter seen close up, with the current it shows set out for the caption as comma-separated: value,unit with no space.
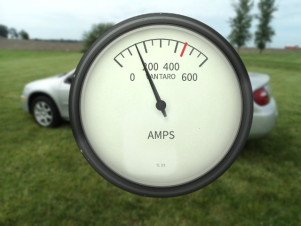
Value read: 150,A
